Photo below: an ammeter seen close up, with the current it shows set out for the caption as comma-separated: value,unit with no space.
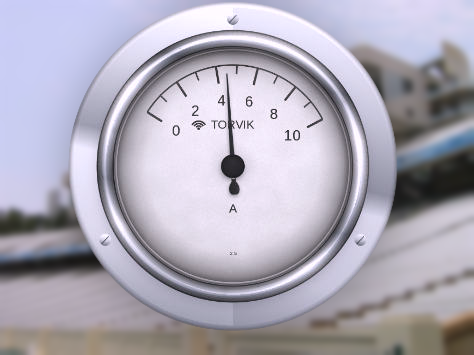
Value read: 4.5,A
